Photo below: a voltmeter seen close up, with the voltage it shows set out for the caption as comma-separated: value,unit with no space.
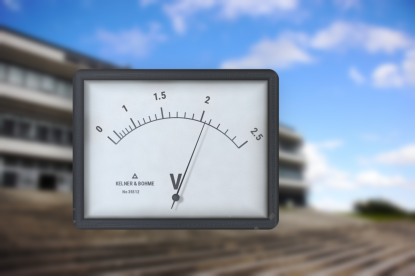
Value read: 2.05,V
